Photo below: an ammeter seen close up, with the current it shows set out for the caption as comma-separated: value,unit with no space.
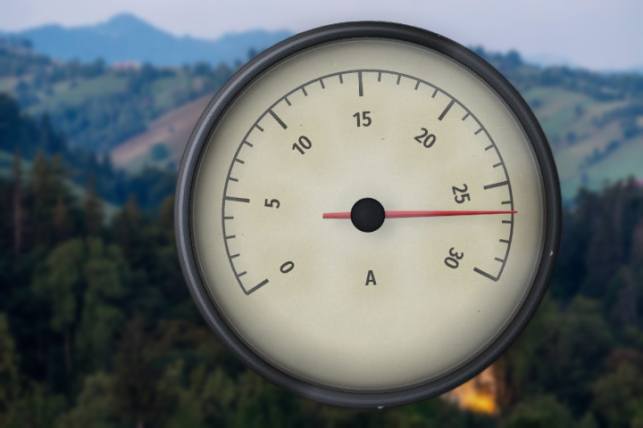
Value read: 26.5,A
